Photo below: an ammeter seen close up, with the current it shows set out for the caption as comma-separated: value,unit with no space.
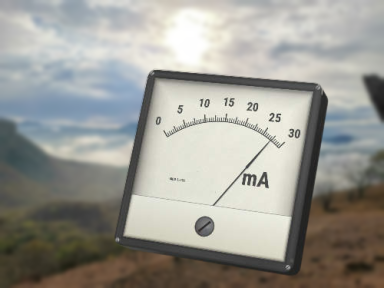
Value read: 27.5,mA
